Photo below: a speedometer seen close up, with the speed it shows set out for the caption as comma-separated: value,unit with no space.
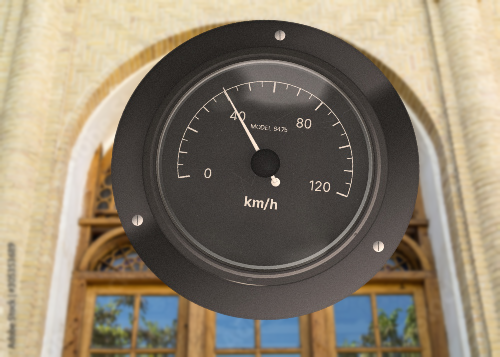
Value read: 40,km/h
